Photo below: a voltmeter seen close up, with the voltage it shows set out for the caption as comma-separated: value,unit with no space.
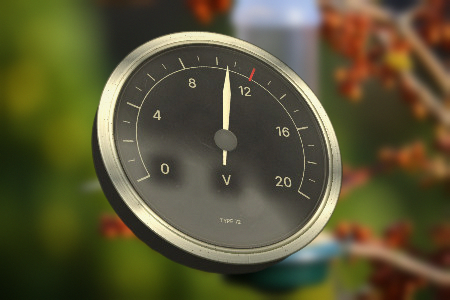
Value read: 10.5,V
